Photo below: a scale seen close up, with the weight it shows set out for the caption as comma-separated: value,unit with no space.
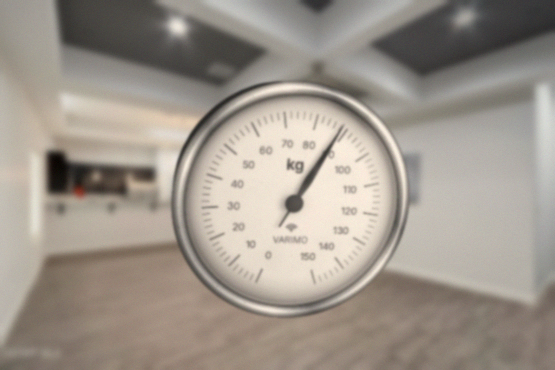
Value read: 88,kg
